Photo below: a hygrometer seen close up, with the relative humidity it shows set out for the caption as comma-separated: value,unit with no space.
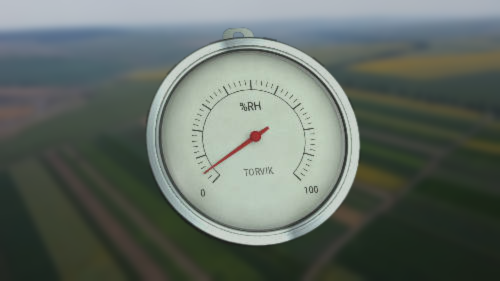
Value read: 4,%
